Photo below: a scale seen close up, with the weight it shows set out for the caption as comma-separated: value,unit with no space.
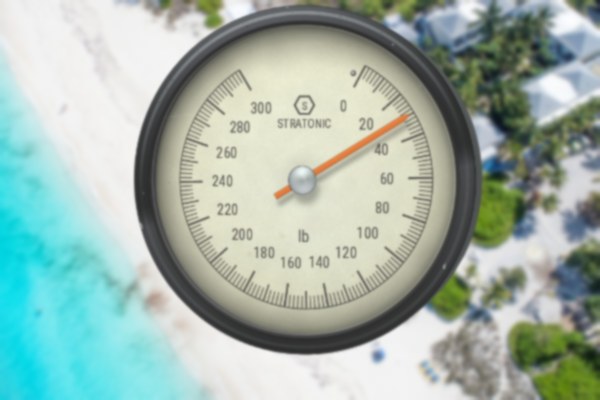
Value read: 30,lb
